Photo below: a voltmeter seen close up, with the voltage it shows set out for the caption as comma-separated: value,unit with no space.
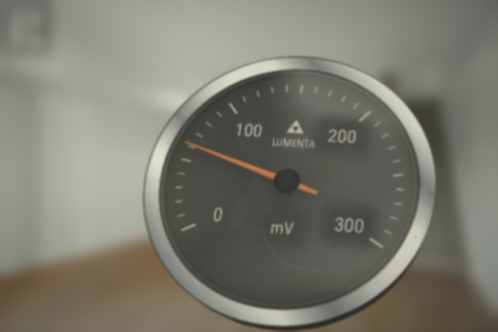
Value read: 60,mV
